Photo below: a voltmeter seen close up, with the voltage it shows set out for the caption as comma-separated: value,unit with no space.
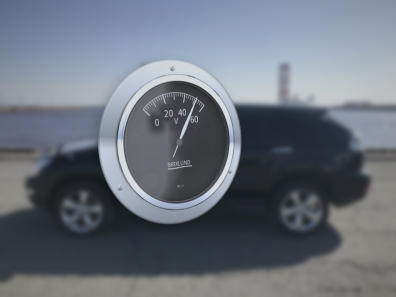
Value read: 50,V
